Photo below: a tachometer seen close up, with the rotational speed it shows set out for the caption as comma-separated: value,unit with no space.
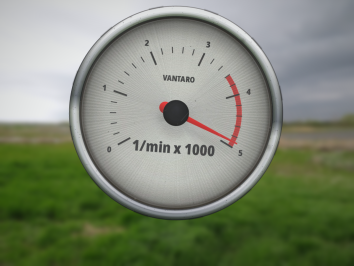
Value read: 4900,rpm
